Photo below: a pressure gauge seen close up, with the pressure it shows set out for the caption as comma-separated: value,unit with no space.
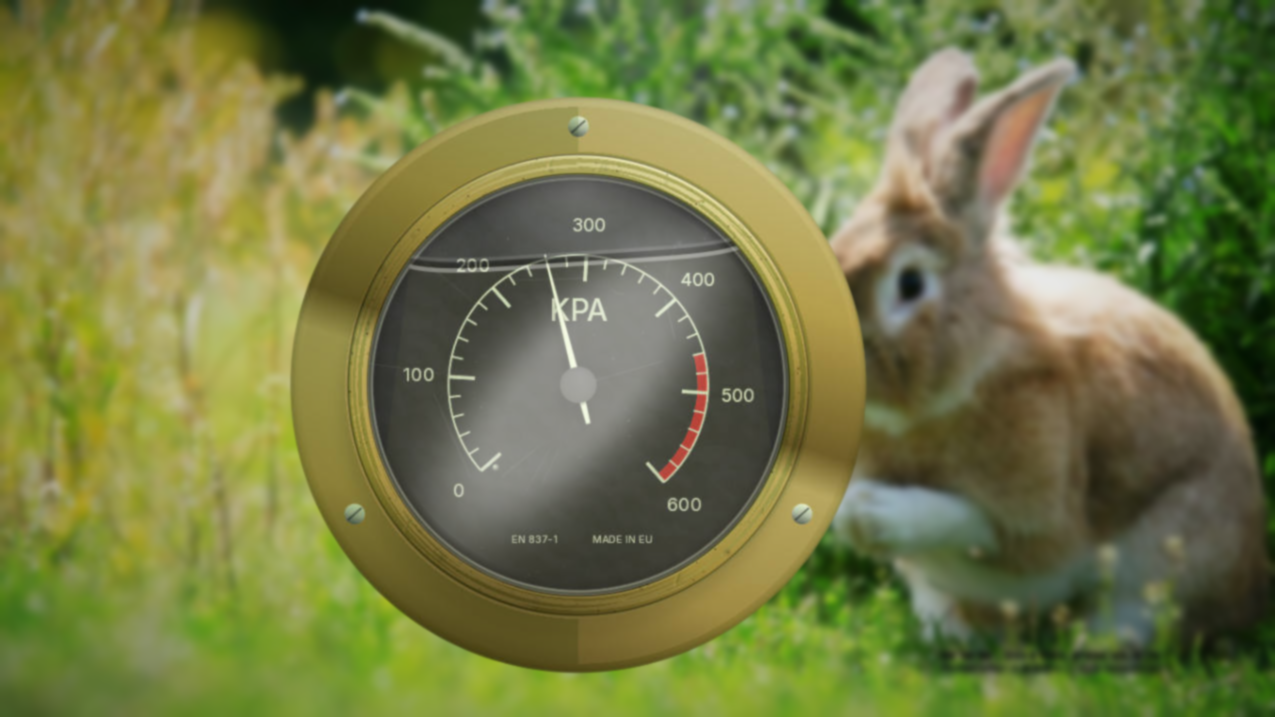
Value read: 260,kPa
